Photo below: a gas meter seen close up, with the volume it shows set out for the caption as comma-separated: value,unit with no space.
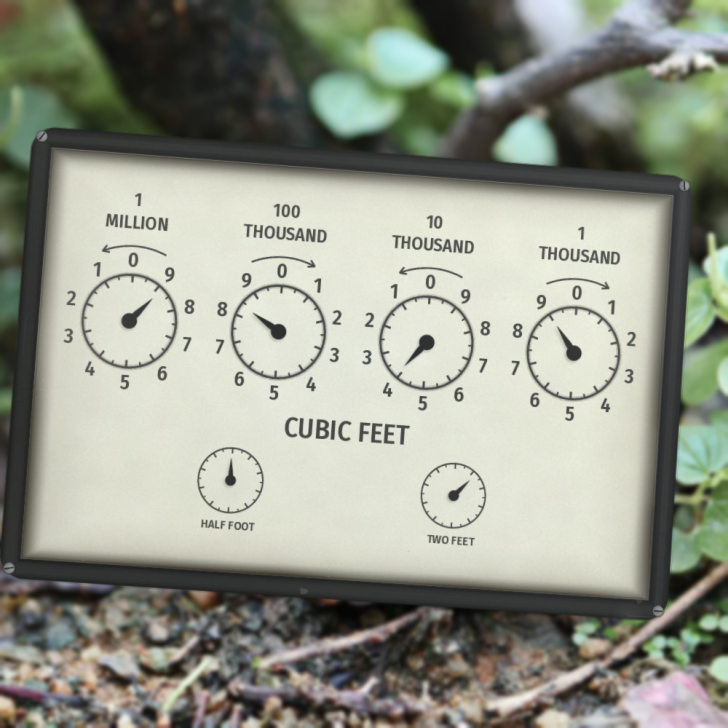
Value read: 883900,ft³
